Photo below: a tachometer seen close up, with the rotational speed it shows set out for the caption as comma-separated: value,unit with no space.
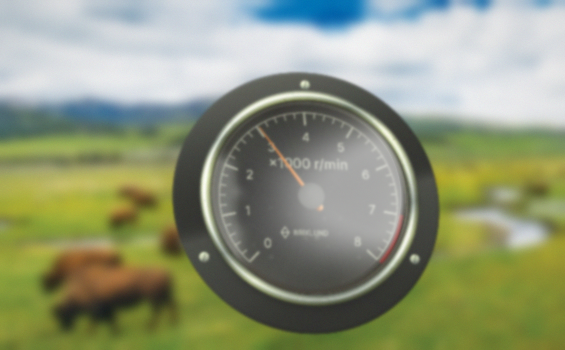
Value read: 3000,rpm
